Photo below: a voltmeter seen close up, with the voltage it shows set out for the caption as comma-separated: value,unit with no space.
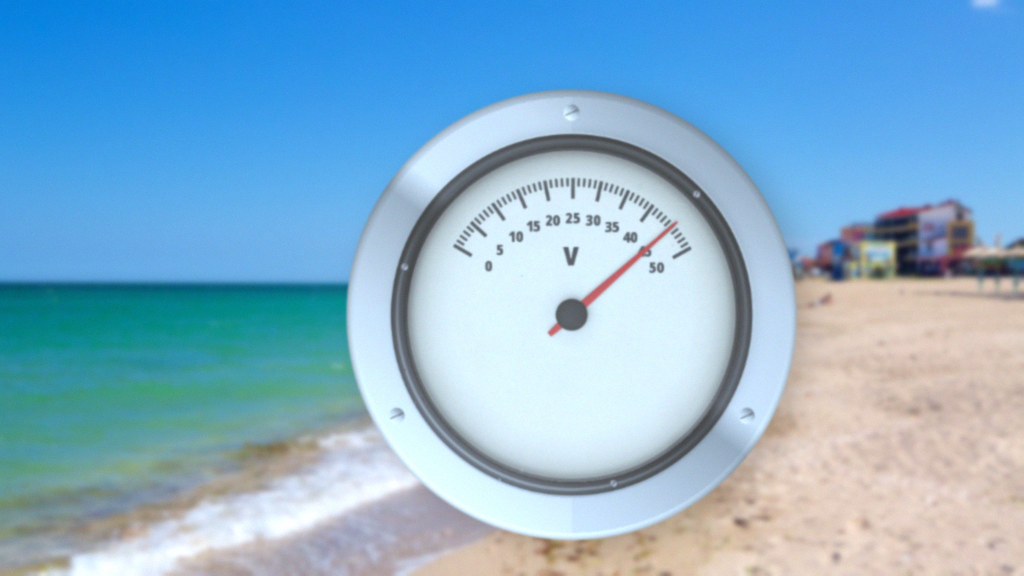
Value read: 45,V
